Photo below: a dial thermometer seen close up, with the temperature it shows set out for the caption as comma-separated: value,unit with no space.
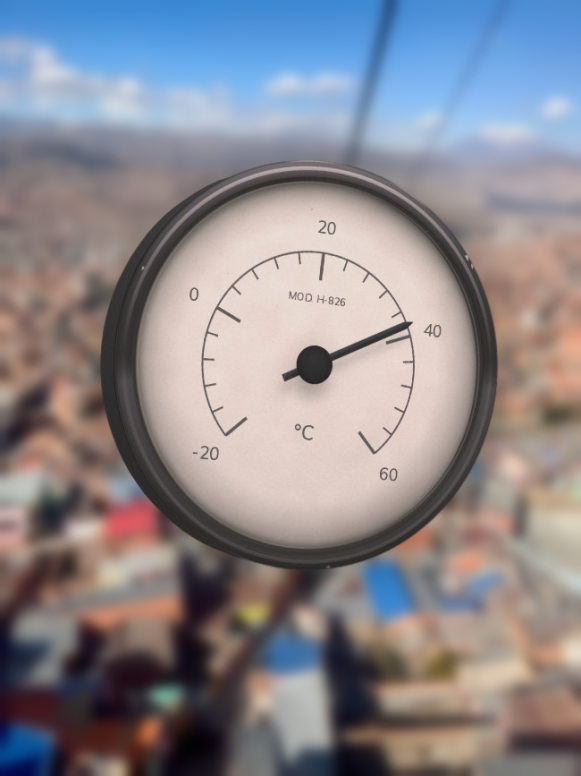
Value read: 38,°C
